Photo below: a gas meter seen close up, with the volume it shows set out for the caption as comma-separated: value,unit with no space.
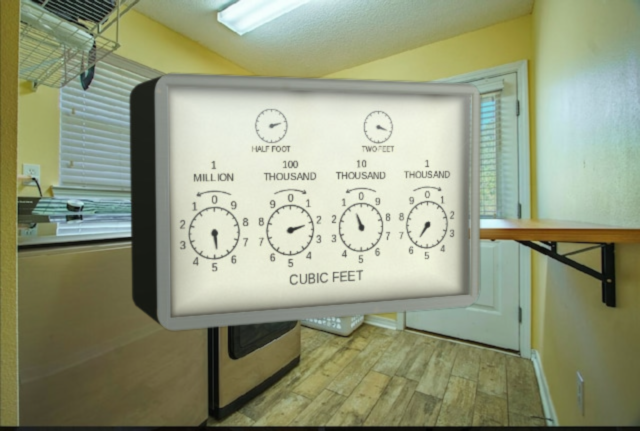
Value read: 520600,ft³
